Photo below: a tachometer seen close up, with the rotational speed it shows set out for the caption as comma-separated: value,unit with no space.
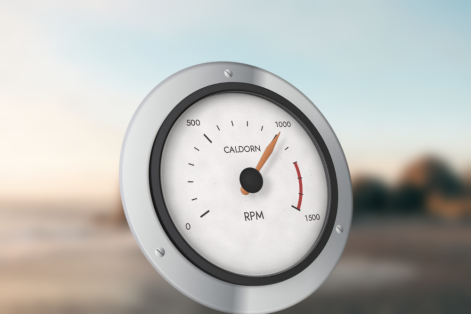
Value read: 1000,rpm
